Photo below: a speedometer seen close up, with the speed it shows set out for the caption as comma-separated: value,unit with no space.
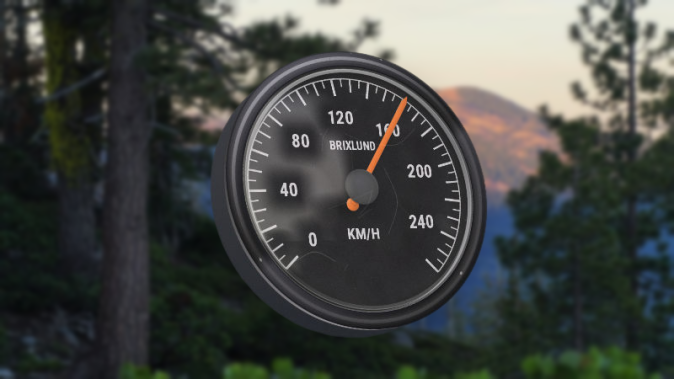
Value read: 160,km/h
